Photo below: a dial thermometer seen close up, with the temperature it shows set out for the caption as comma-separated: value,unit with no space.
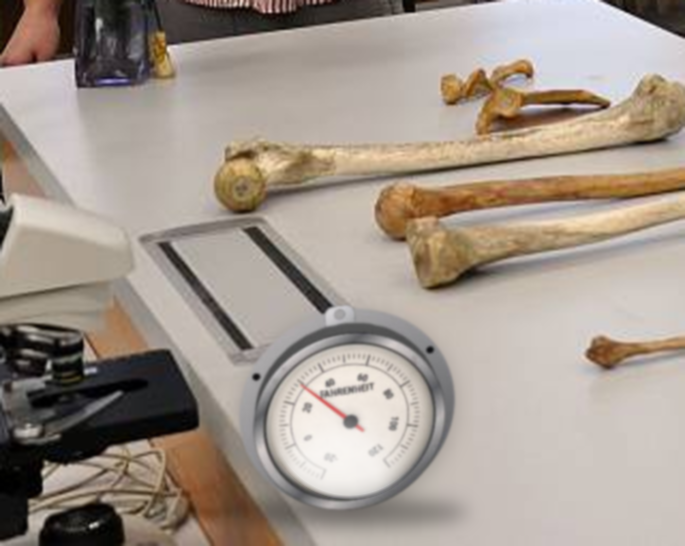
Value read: 30,°F
